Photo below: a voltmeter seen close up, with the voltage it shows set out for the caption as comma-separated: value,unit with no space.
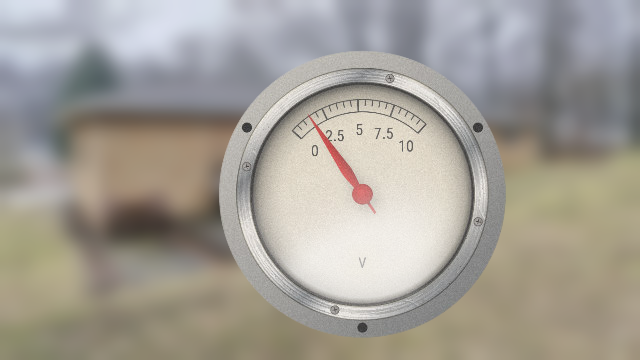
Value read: 1.5,V
